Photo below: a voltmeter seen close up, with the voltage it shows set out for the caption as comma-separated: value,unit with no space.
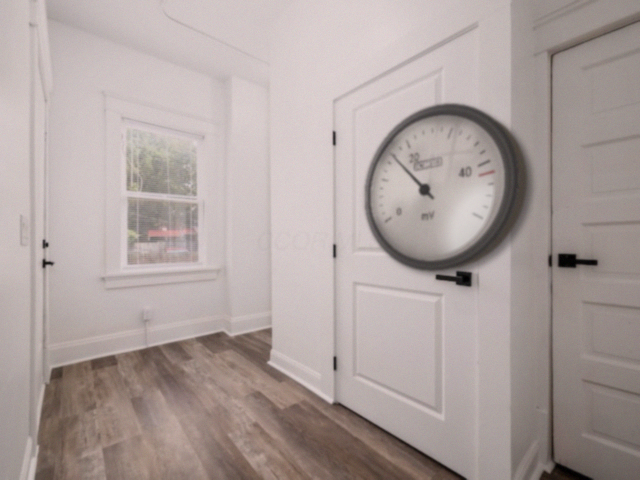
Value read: 16,mV
